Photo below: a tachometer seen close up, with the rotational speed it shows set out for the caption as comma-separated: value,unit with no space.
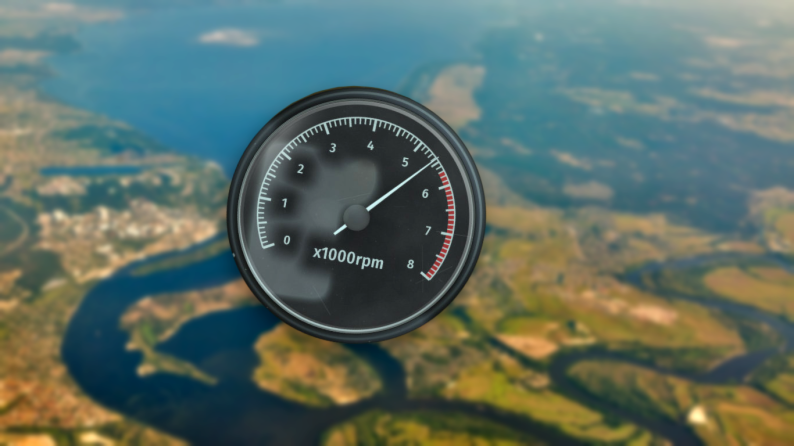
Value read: 5400,rpm
